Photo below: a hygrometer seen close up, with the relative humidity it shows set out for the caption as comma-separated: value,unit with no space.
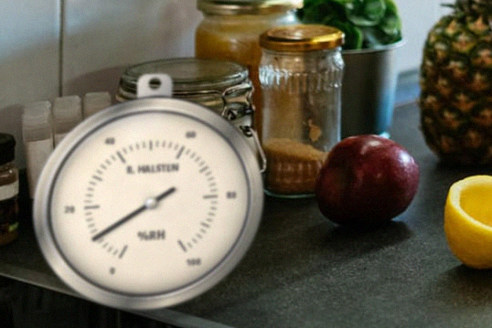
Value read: 10,%
